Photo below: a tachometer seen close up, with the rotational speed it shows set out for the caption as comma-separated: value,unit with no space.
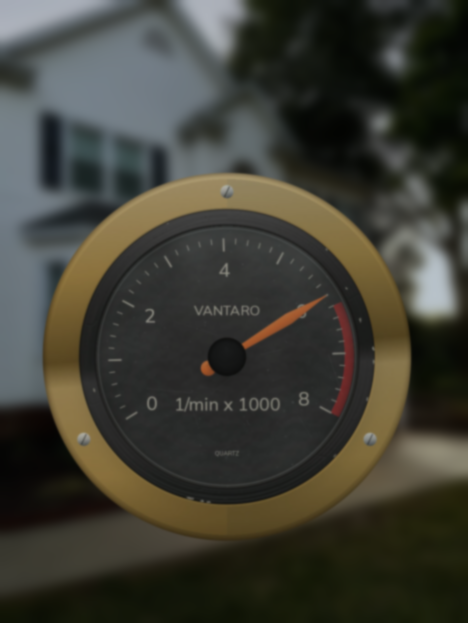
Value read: 6000,rpm
